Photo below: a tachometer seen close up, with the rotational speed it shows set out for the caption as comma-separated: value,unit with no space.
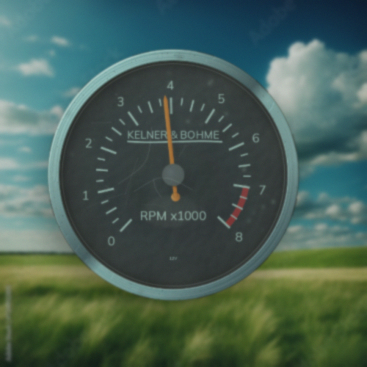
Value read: 3875,rpm
